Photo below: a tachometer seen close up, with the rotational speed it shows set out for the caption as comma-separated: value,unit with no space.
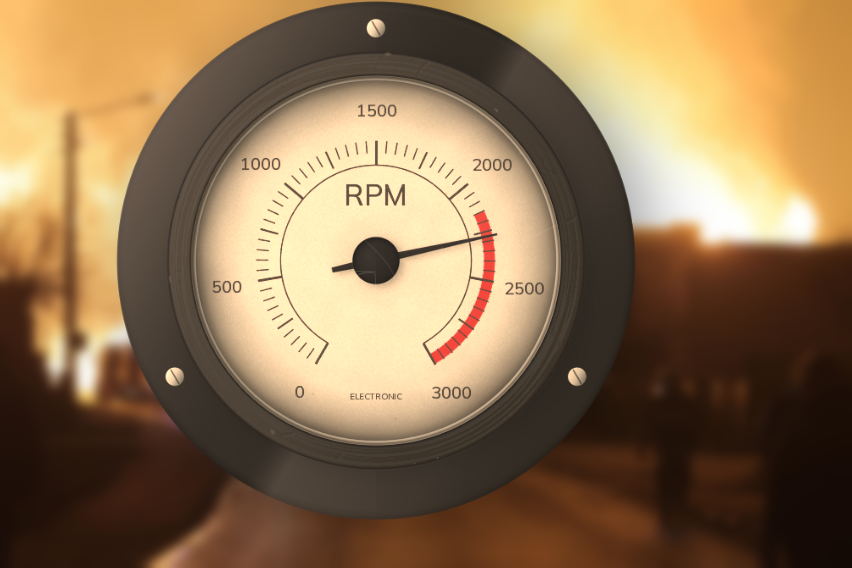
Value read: 2275,rpm
